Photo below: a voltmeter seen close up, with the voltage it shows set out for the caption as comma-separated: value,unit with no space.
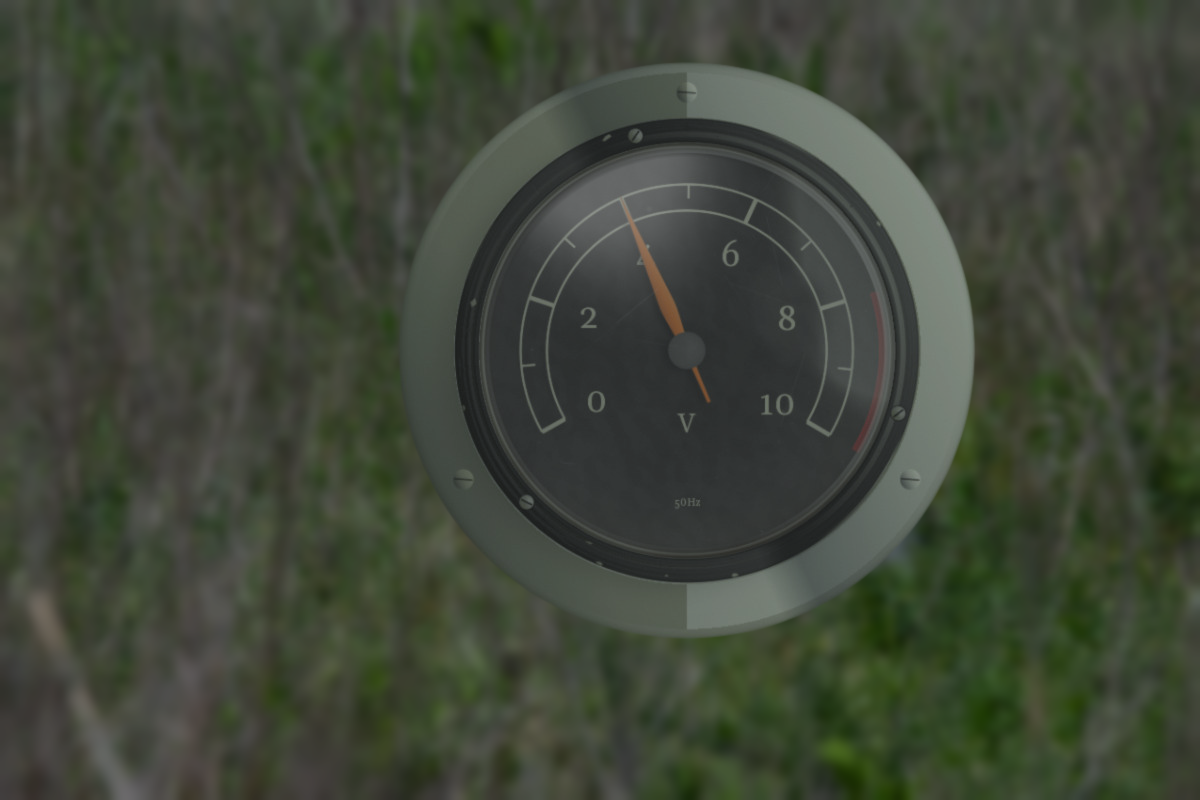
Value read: 4,V
